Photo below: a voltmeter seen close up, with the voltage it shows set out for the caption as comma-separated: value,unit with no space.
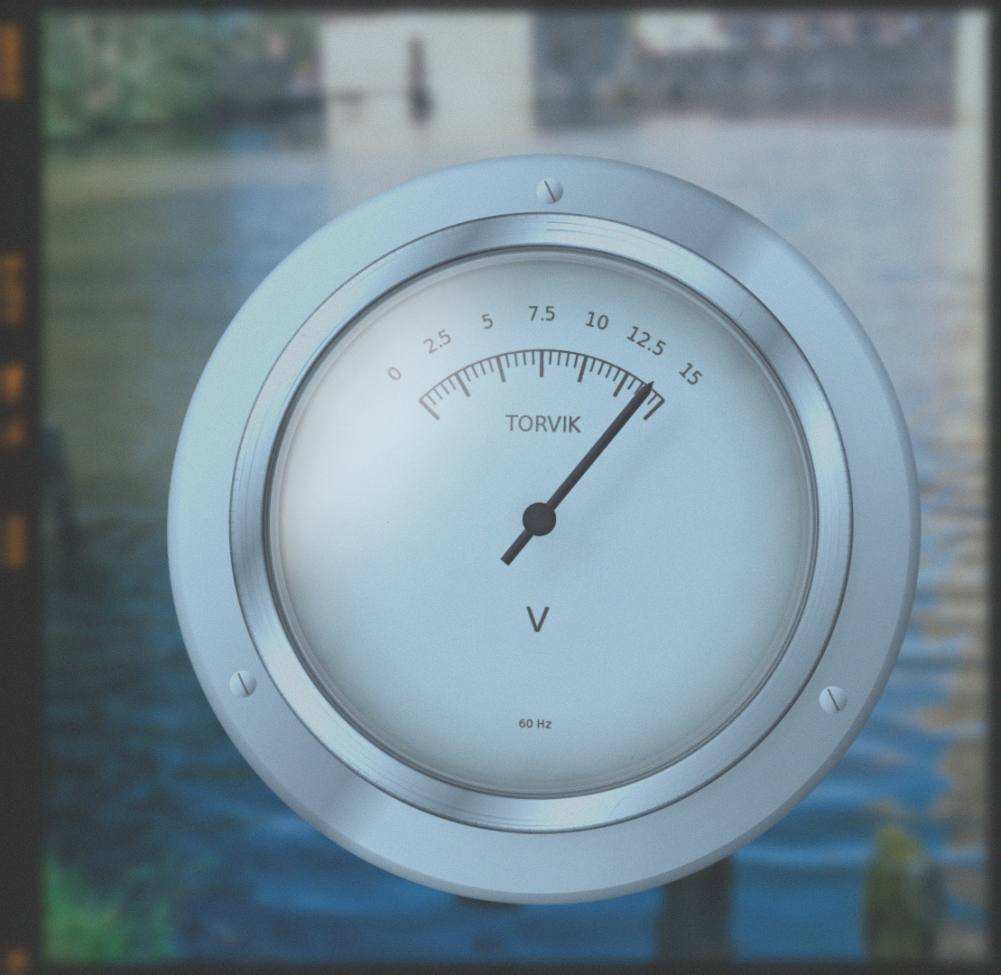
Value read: 14,V
